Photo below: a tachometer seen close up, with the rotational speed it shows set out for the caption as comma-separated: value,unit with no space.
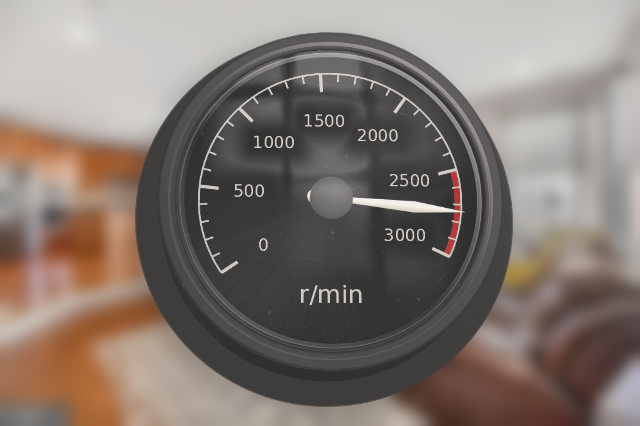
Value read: 2750,rpm
